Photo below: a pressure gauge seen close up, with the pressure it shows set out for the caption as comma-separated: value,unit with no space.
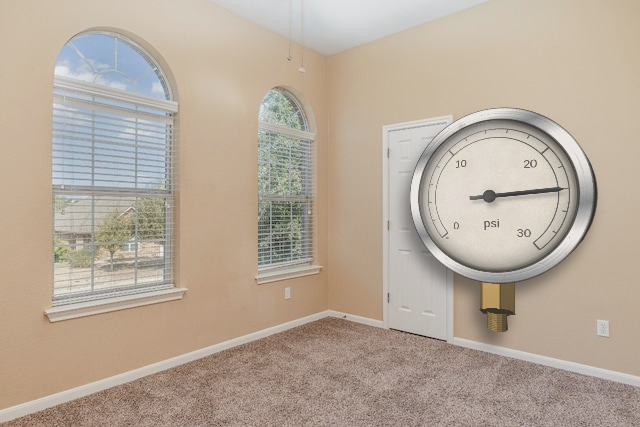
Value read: 24,psi
